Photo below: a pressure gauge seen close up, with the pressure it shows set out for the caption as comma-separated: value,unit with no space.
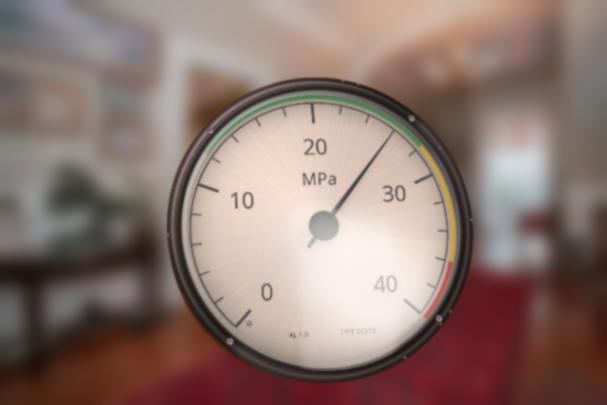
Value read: 26,MPa
